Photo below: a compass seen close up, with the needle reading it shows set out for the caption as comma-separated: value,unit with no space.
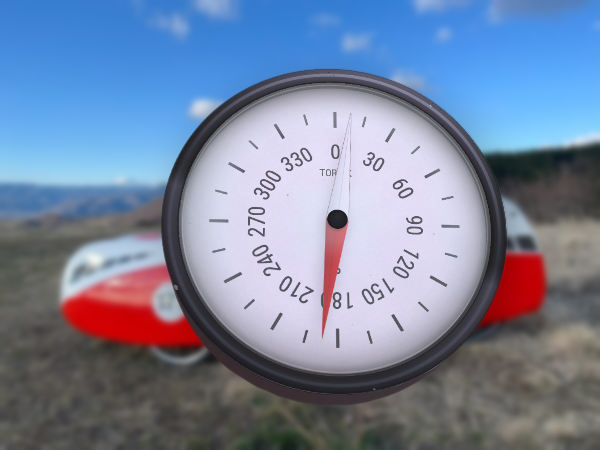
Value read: 187.5,°
